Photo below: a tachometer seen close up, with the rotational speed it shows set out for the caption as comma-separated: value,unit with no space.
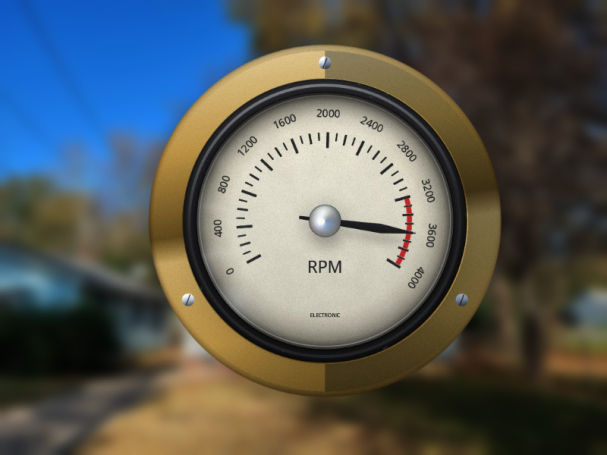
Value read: 3600,rpm
